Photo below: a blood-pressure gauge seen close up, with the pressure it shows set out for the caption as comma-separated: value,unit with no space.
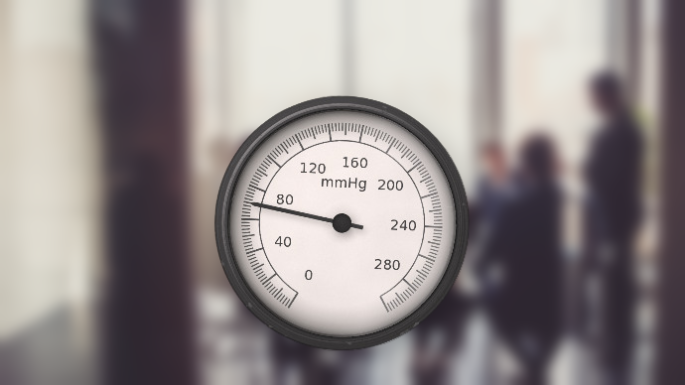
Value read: 70,mmHg
